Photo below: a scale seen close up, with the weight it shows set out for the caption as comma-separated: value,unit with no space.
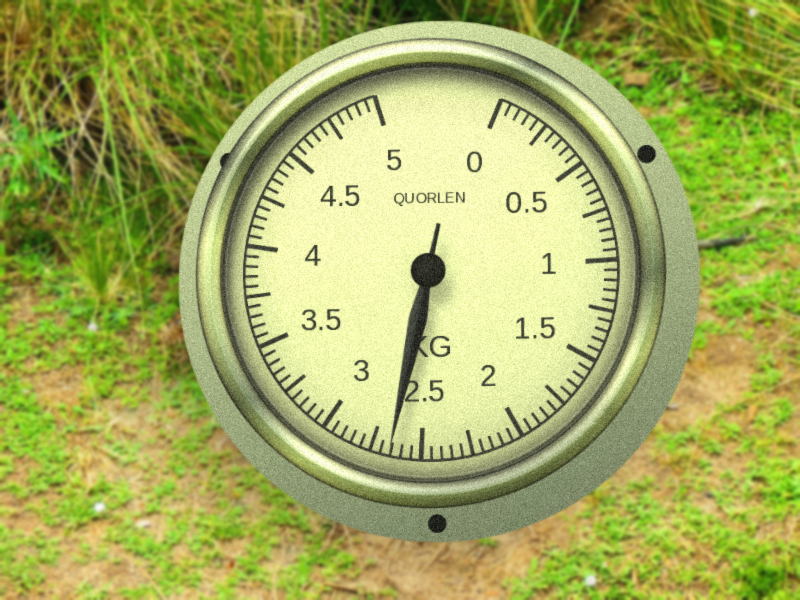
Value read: 2.65,kg
